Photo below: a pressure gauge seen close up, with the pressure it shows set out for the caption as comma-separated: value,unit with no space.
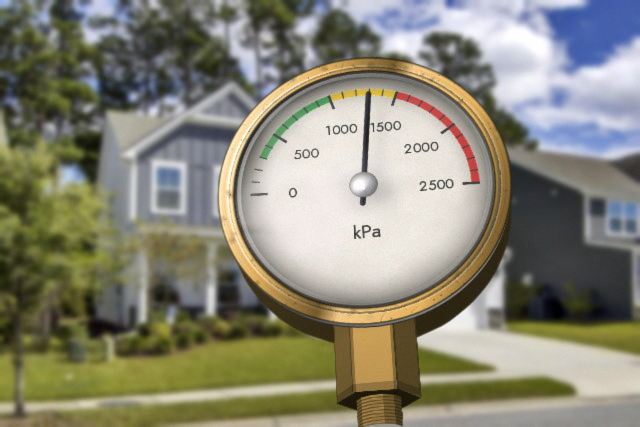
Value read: 1300,kPa
